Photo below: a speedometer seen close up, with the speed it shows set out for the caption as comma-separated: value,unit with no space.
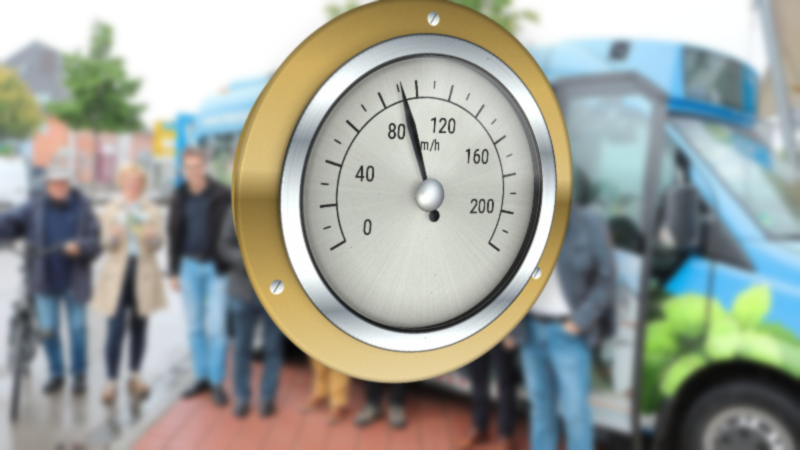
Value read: 90,km/h
